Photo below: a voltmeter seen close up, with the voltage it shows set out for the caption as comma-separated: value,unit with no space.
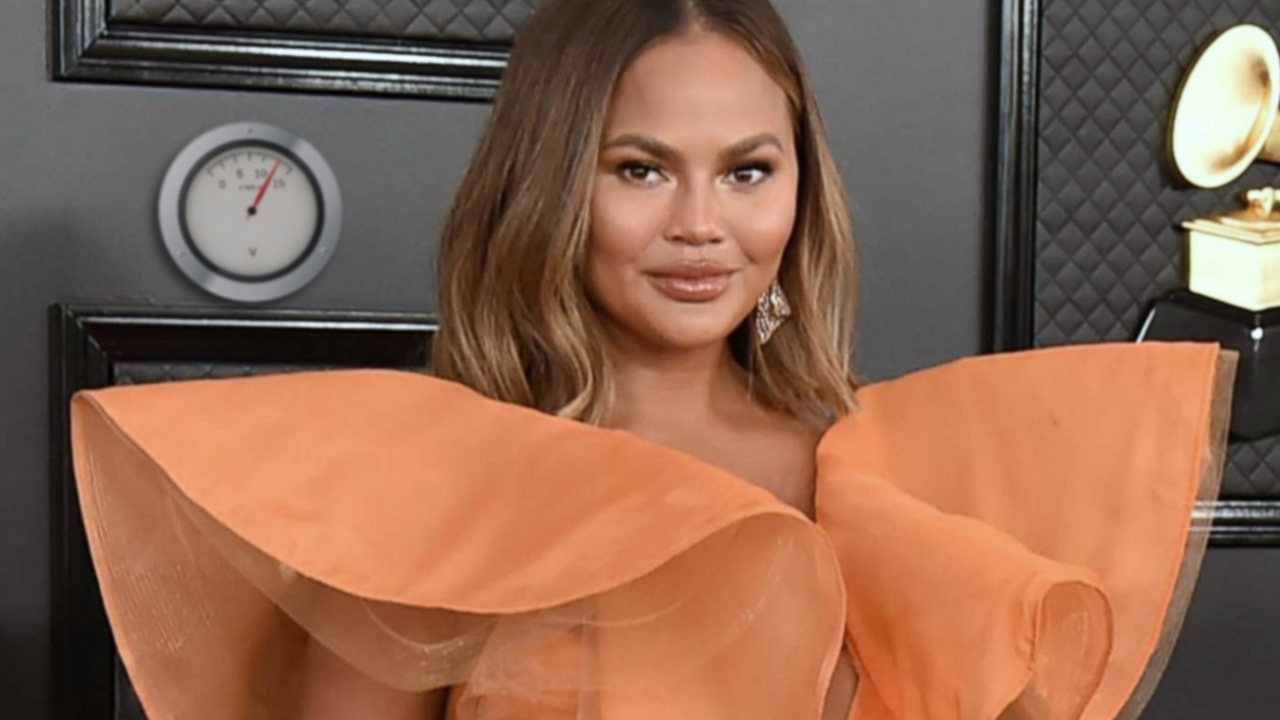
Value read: 12.5,V
